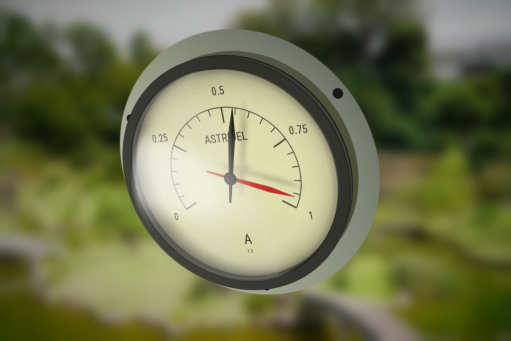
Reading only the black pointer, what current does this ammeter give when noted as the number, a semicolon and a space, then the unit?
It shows 0.55; A
